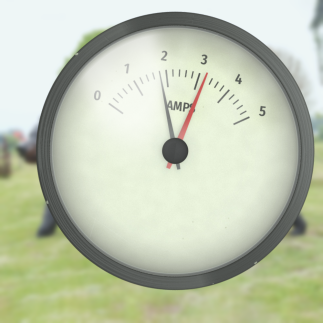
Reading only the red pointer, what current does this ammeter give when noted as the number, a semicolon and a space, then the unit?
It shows 3.2; A
